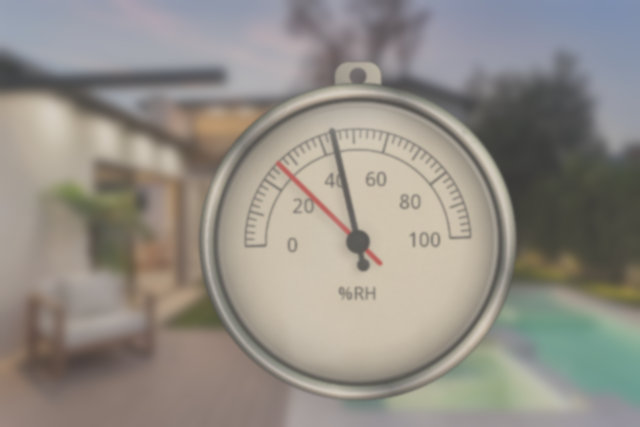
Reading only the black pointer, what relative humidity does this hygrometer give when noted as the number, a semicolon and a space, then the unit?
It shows 44; %
